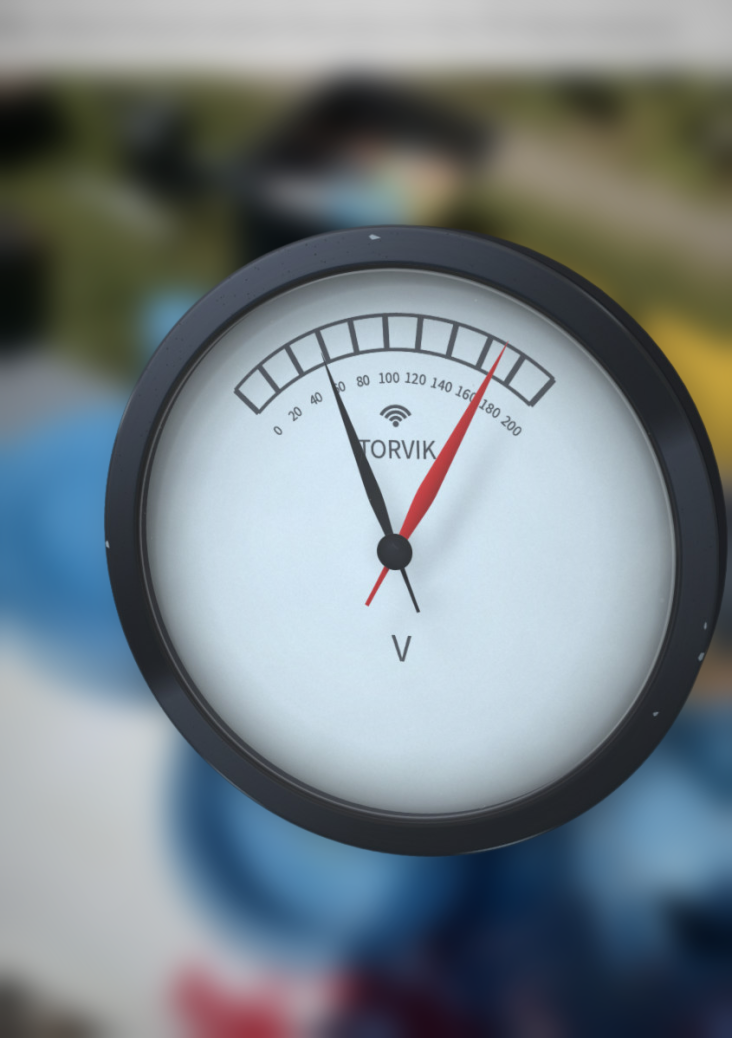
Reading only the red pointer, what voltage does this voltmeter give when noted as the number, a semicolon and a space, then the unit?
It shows 170; V
